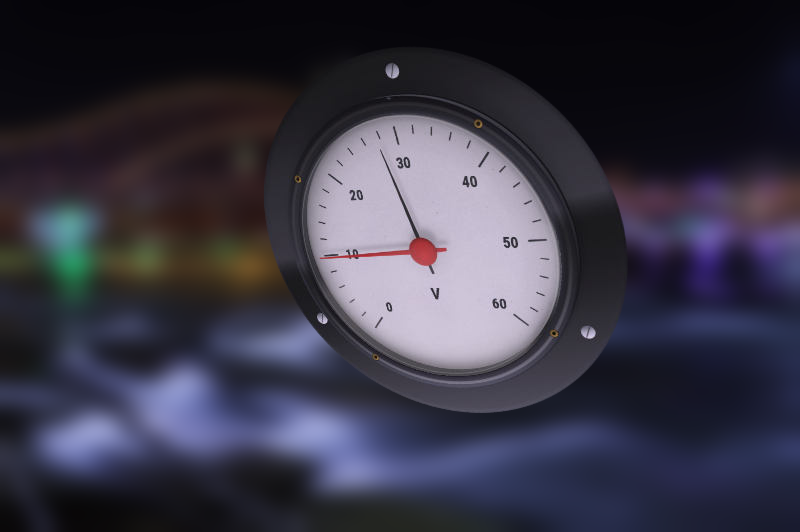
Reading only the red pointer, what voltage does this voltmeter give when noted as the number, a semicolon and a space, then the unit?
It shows 10; V
